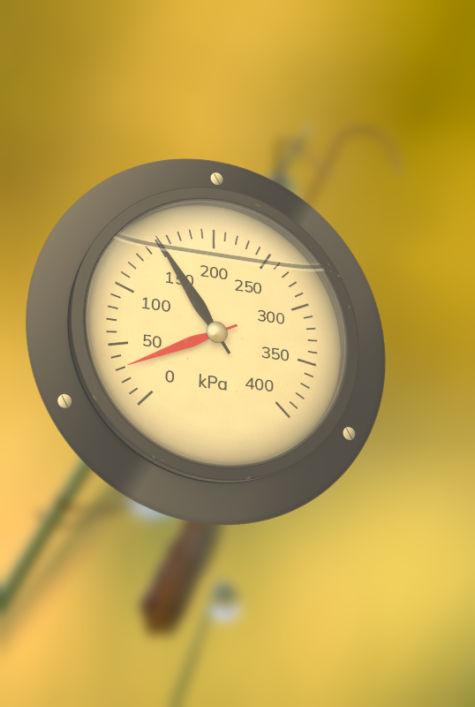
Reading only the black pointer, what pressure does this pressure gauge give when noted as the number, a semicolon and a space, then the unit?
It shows 150; kPa
